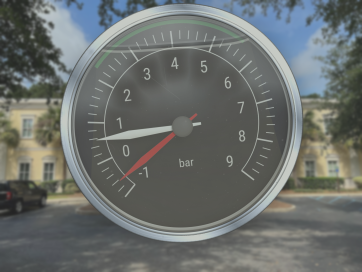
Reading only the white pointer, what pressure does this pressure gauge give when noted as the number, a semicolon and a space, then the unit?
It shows 0.6; bar
